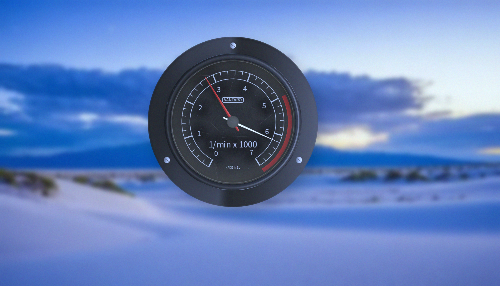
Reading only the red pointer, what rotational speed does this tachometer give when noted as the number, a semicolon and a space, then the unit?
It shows 2800; rpm
